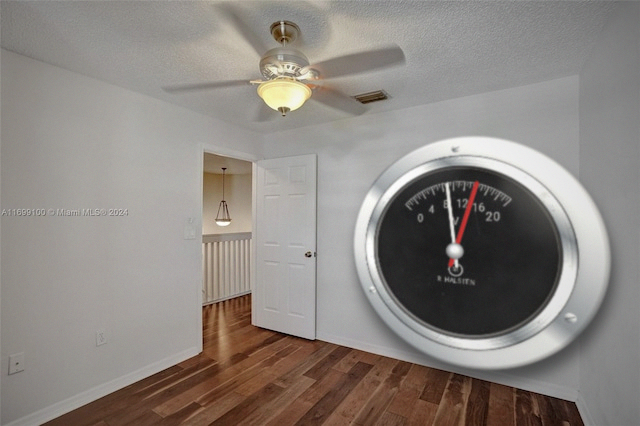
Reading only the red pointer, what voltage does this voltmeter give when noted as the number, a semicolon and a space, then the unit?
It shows 14; V
